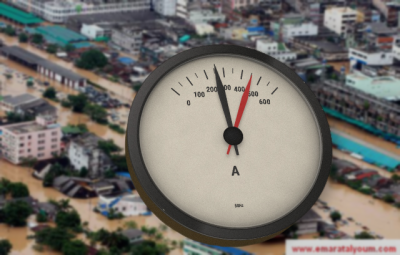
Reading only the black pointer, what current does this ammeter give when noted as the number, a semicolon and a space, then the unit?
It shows 250; A
